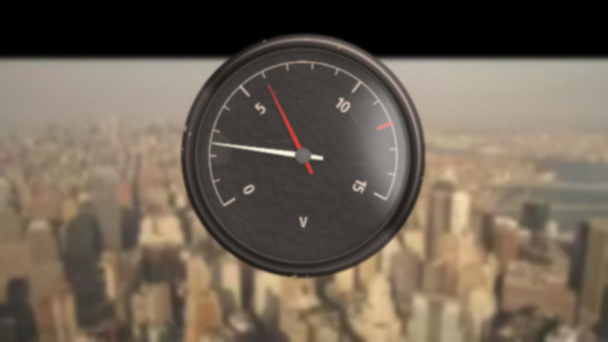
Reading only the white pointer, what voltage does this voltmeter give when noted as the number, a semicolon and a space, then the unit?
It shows 2.5; V
